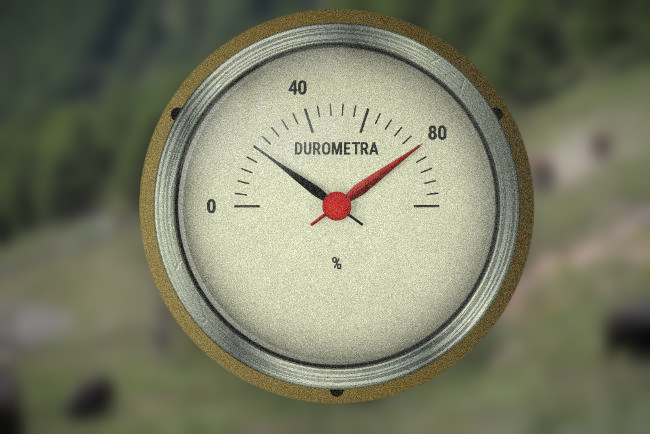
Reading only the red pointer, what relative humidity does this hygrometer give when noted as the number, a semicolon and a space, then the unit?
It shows 80; %
